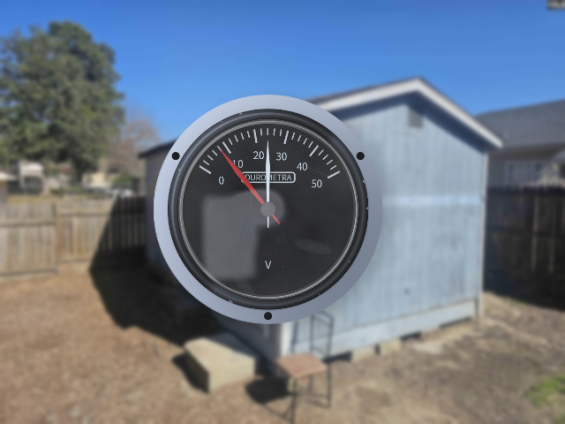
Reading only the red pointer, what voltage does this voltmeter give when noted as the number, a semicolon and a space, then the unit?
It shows 8; V
